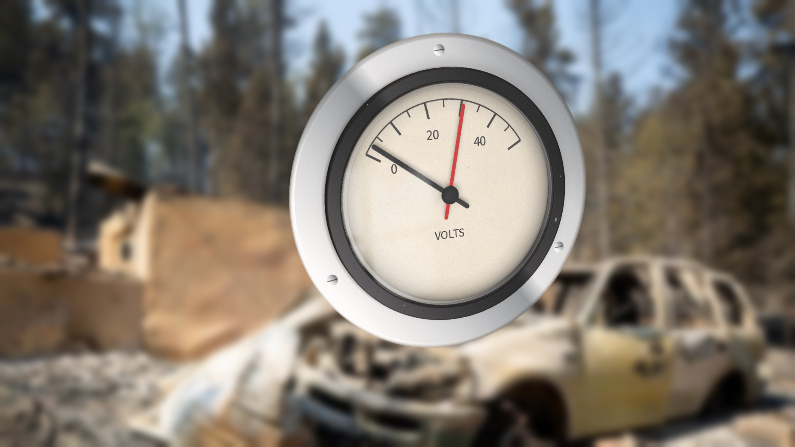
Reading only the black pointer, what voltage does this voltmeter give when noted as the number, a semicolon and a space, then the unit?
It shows 2.5; V
